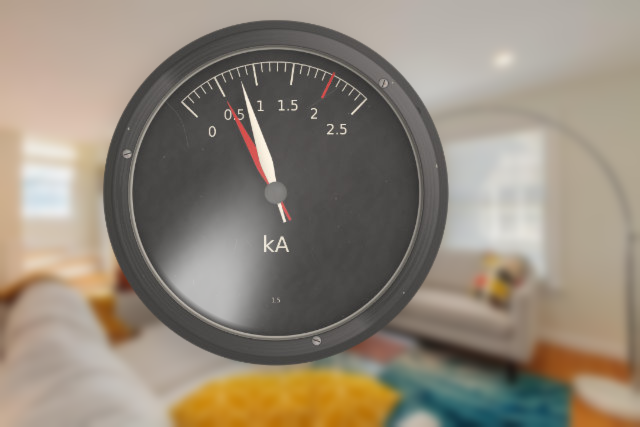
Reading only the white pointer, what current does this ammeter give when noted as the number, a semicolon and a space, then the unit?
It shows 0.8; kA
